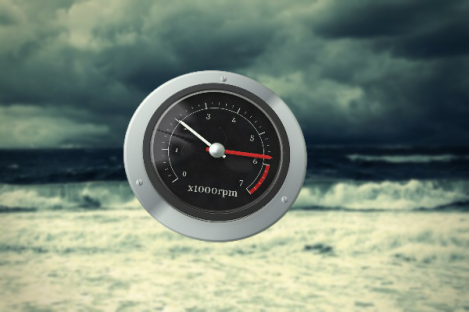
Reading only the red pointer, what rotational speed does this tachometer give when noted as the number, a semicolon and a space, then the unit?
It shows 5800; rpm
